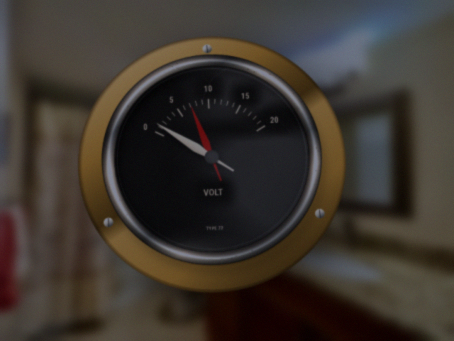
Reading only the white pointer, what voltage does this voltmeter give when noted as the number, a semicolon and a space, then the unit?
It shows 1; V
